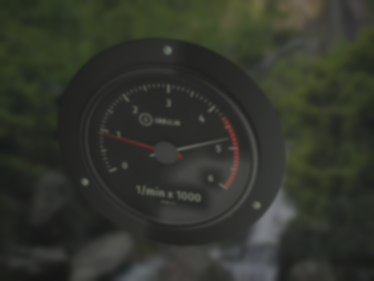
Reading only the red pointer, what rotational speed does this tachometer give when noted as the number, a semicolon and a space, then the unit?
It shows 1000; rpm
